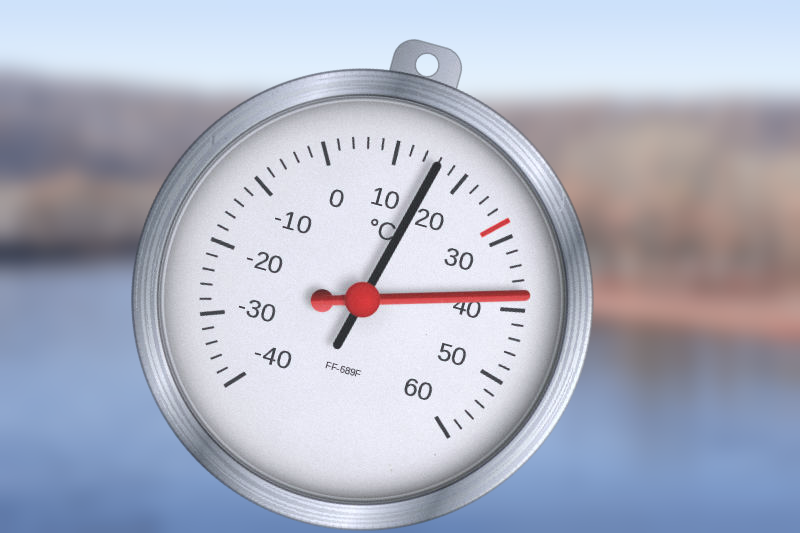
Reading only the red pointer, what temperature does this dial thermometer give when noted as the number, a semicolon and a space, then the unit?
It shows 38; °C
